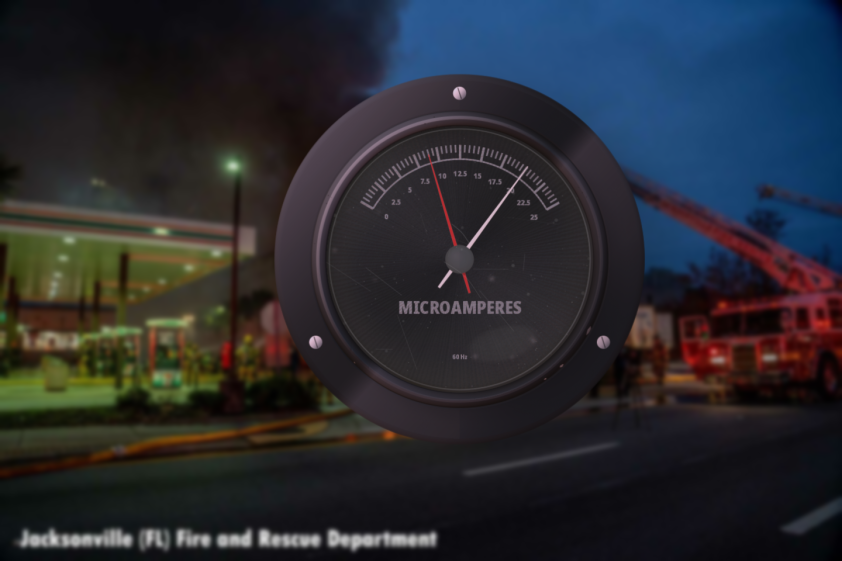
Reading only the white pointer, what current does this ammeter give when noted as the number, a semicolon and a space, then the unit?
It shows 20; µA
